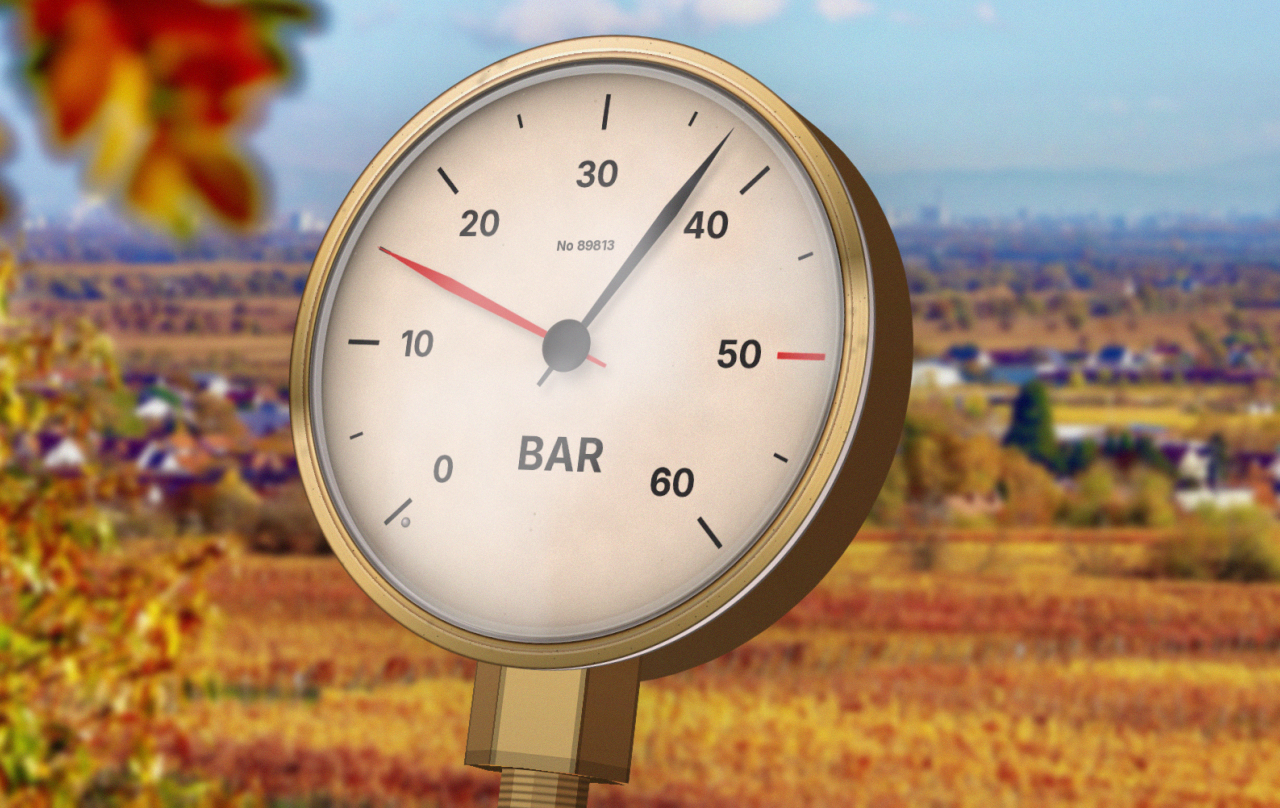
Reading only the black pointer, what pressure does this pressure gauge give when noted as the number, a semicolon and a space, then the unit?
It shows 37.5; bar
